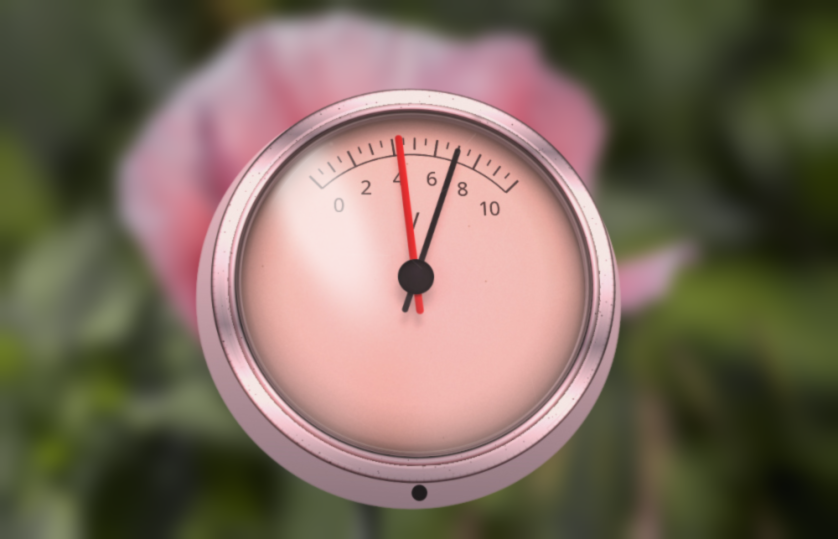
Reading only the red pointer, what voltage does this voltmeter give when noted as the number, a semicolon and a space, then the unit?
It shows 4.25; V
